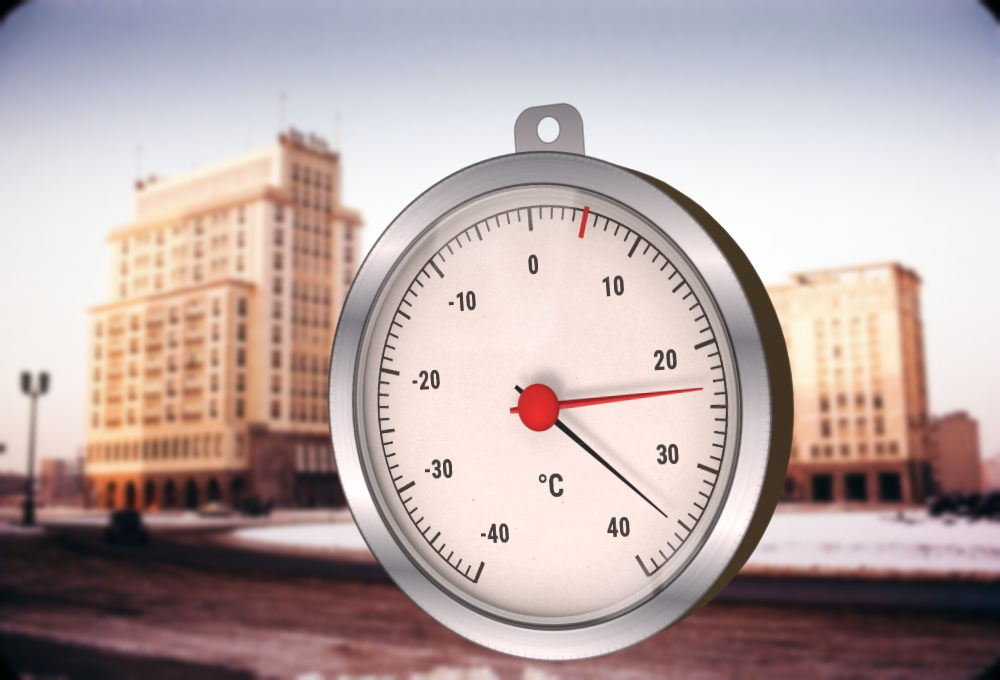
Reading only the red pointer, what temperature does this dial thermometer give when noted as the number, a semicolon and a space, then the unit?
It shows 23.5; °C
